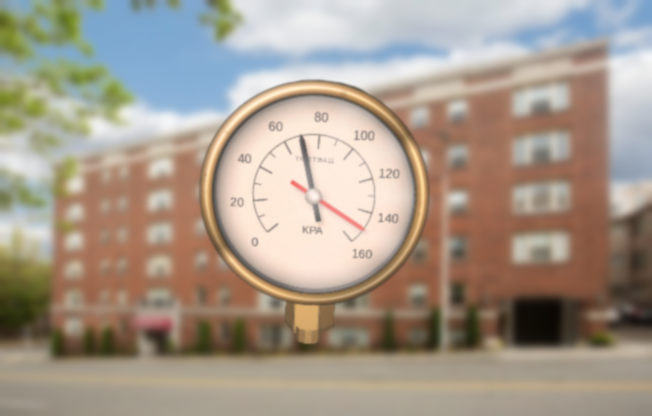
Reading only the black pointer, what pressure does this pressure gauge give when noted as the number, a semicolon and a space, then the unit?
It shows 70; kPa
